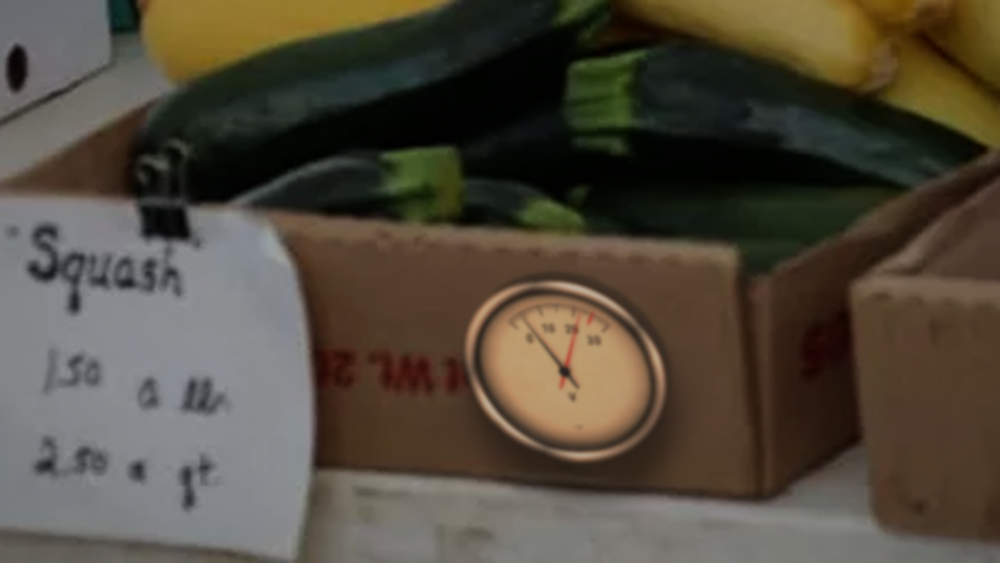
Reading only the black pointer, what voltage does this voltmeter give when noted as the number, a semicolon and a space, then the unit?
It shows 5; V
